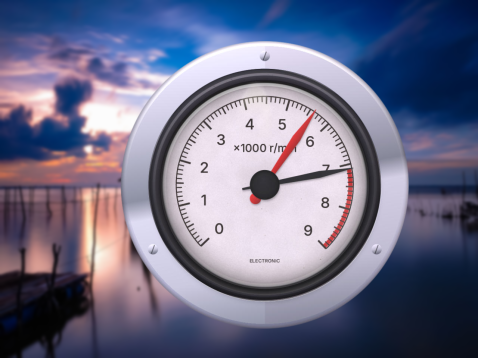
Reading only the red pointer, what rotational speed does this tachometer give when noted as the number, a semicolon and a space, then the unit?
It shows 5600; rpm
